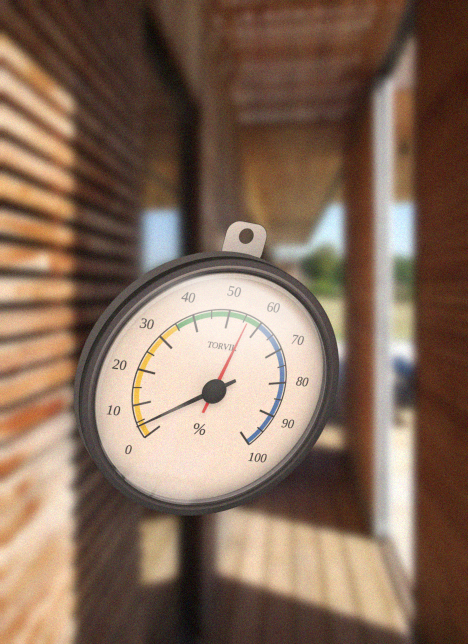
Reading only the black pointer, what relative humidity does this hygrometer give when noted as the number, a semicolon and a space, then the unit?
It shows 5; %
